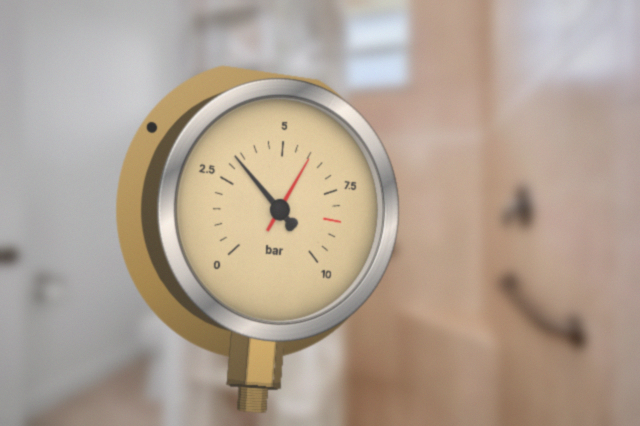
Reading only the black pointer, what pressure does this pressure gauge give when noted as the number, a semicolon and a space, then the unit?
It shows 3.25; bar
